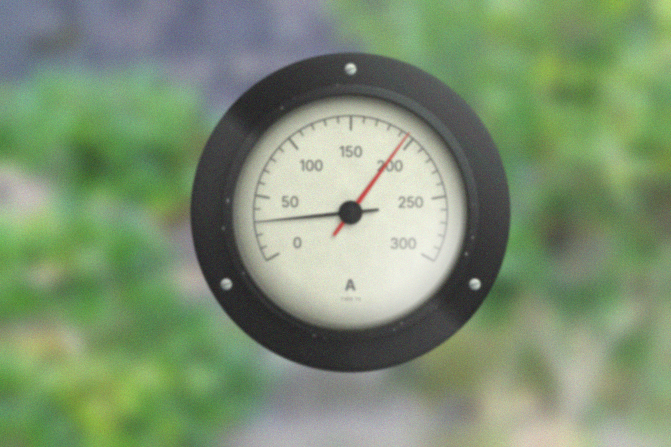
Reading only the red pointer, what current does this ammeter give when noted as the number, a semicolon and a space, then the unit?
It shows 195; A
